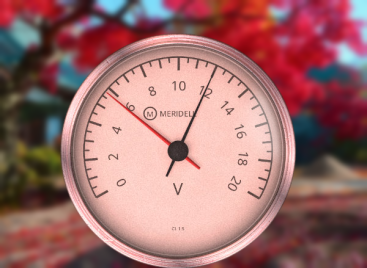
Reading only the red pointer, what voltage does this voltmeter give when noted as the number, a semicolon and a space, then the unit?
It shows 5.75; V
